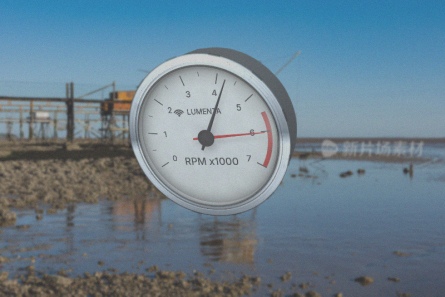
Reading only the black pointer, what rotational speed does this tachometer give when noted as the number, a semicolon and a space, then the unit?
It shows 4250; rpm
